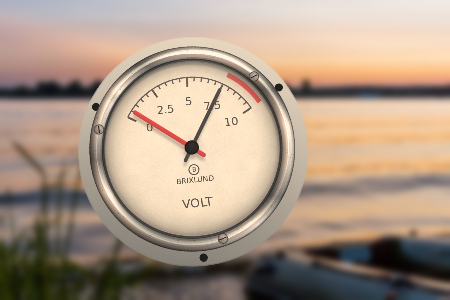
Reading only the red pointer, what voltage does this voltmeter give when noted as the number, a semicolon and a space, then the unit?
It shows 0.5; V
